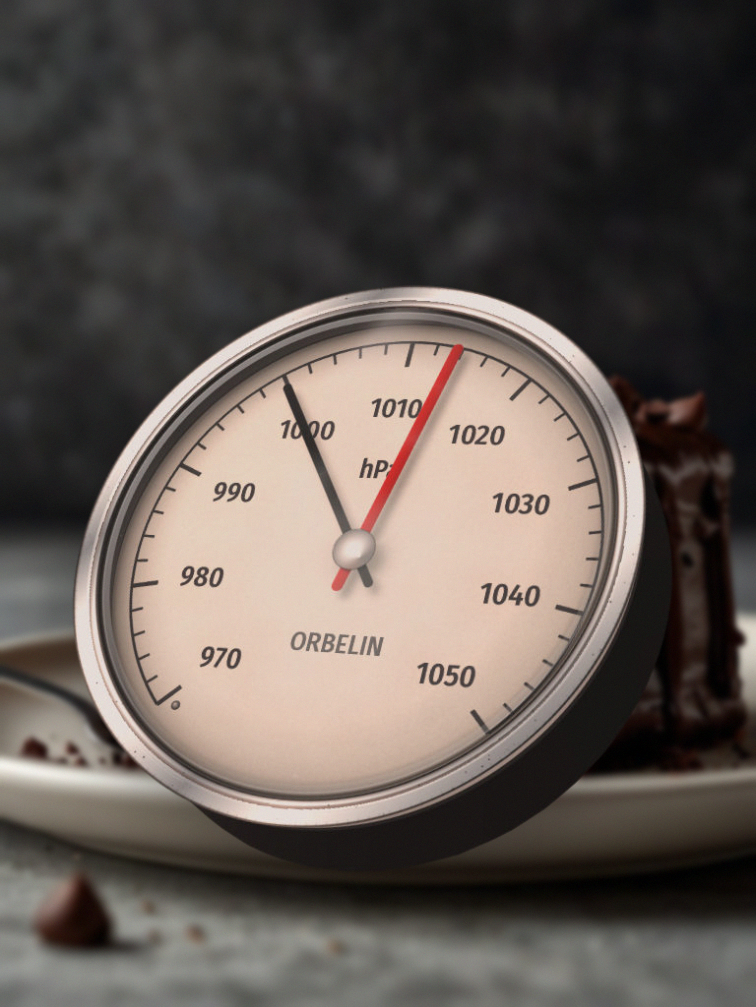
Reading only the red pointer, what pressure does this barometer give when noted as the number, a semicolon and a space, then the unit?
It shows 1014; hPa
